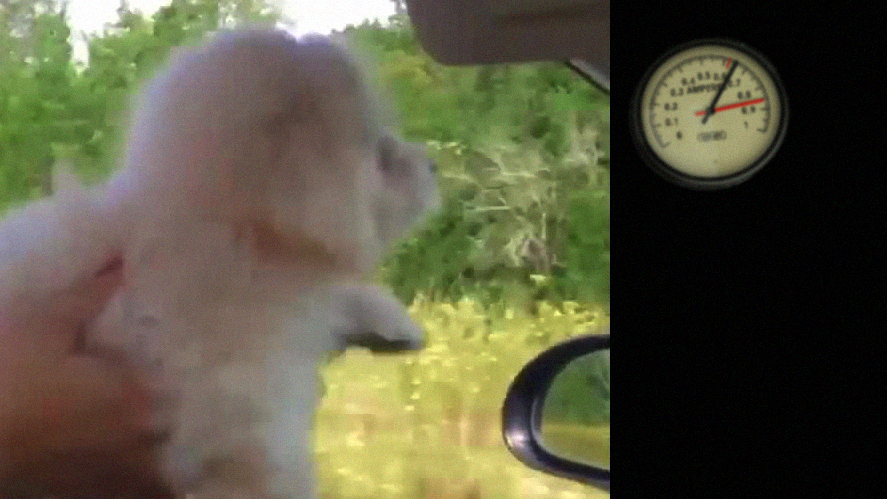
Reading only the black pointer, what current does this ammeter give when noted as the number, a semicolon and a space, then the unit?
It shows 0.65; A
